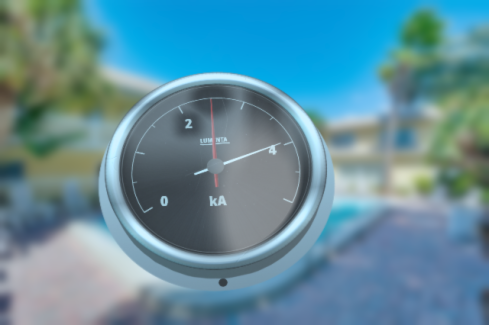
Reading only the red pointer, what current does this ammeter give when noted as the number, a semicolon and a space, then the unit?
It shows 2.5; kA
